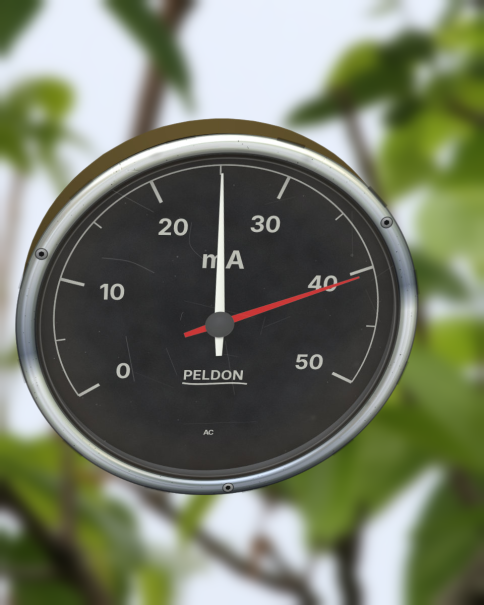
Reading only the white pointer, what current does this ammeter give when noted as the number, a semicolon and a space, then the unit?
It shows 25; mA
